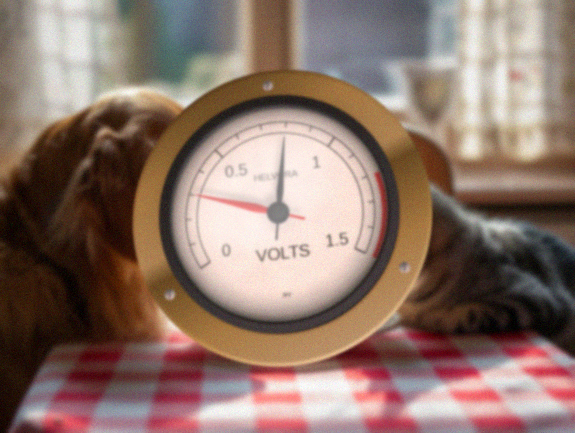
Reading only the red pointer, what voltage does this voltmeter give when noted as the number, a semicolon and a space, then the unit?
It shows 0.3; V
